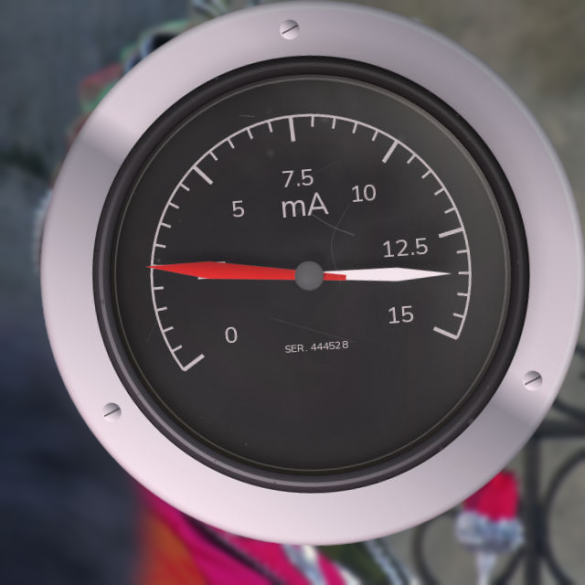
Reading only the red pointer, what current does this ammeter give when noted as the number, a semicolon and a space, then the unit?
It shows 2.5; mA
